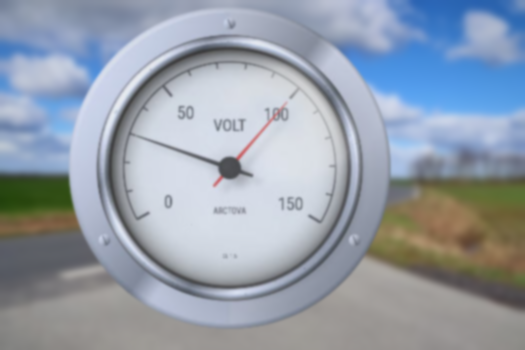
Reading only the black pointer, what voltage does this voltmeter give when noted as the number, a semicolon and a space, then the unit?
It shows 30; V
